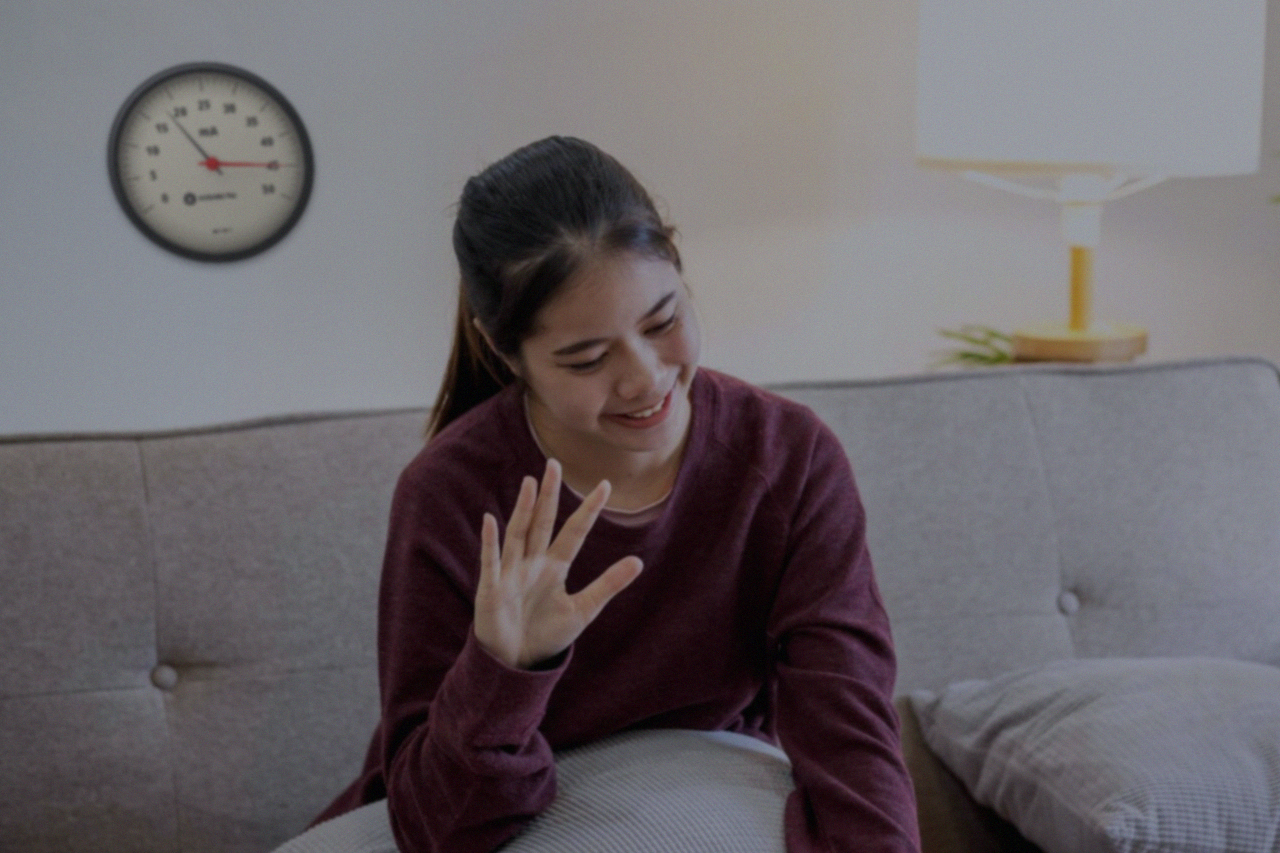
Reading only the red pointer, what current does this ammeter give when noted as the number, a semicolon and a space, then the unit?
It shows 45; mA
